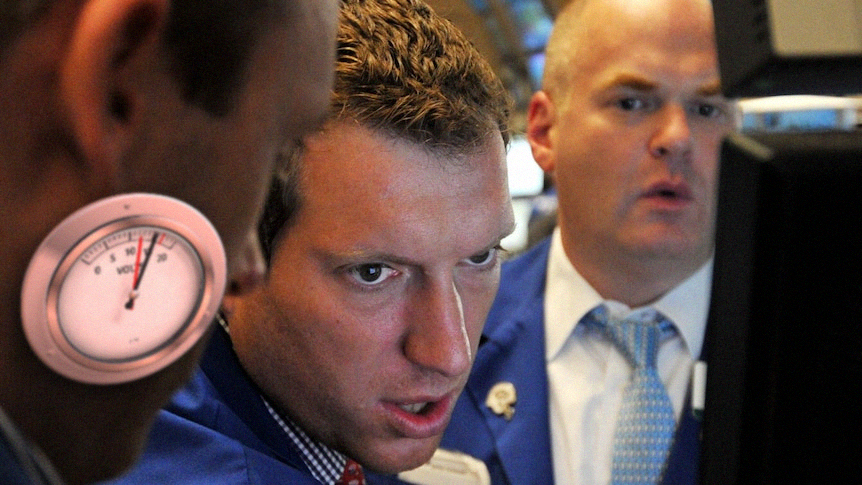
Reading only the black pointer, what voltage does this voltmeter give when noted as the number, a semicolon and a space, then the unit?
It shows 15; V
